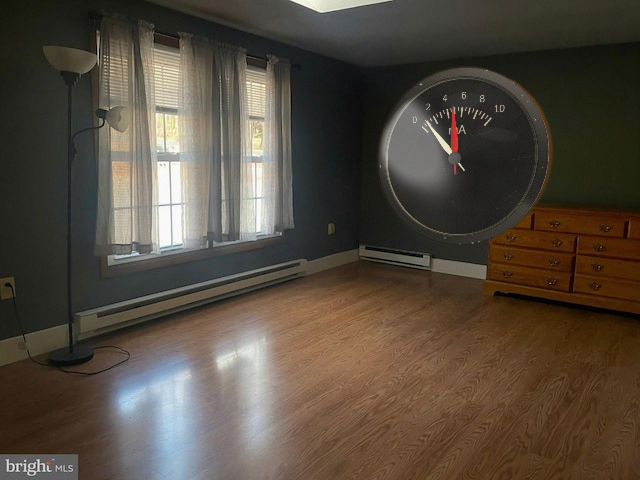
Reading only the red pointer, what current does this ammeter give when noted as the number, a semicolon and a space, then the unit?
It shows 5; mA
